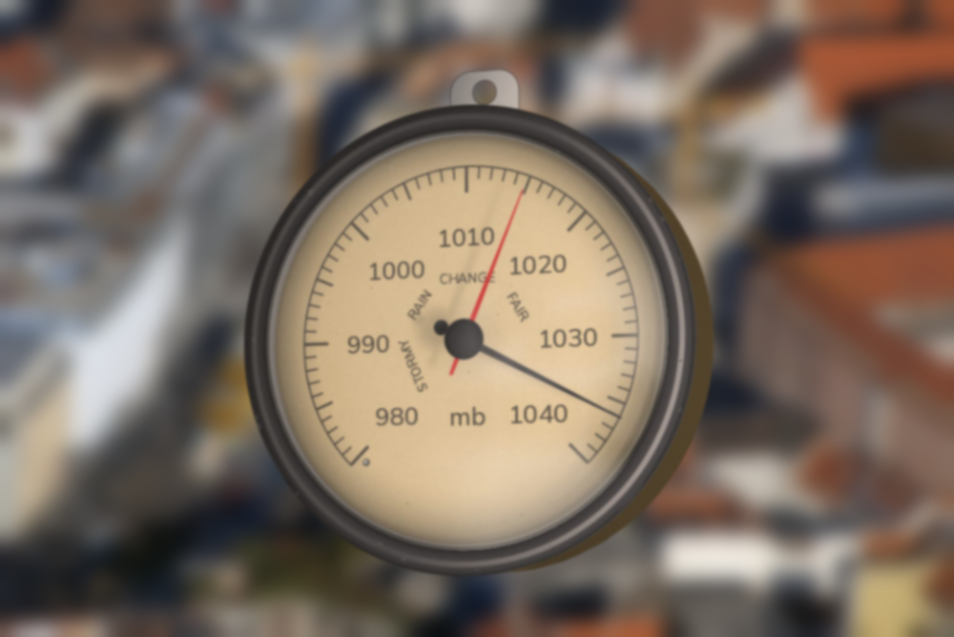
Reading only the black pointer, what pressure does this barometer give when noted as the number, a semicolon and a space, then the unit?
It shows 1036; mbar
